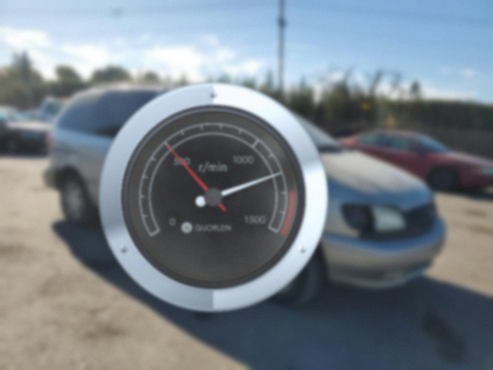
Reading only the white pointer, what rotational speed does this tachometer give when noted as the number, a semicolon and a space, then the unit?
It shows 1200; rpm
